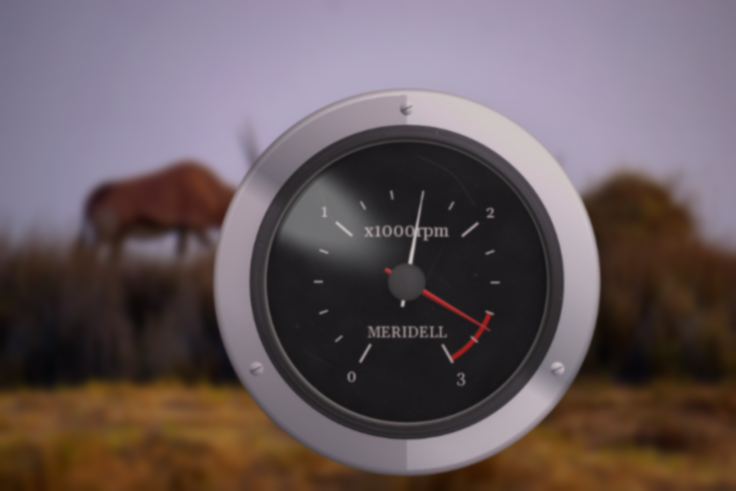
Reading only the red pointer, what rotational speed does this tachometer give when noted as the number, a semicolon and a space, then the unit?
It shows 2700; rpm
